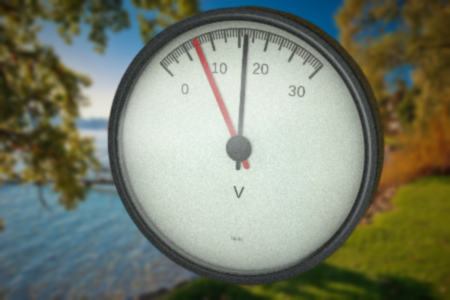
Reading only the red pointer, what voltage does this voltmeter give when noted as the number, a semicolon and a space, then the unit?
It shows 7.5; V
